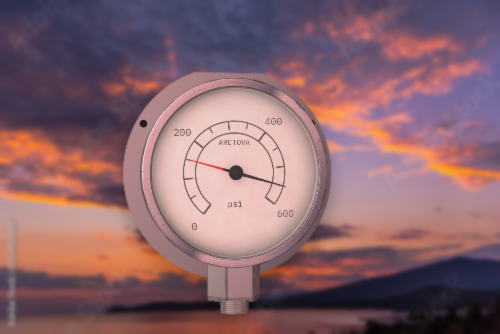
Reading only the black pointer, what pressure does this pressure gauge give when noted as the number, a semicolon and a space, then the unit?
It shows 550; psi
